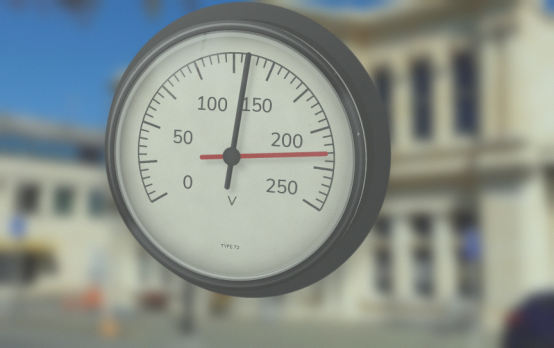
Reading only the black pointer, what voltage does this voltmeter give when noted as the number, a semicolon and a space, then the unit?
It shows 135; V
